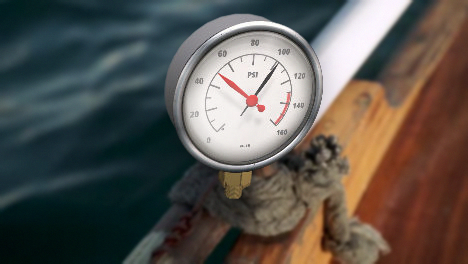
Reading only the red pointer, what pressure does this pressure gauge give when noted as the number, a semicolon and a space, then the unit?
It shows 50; psi
